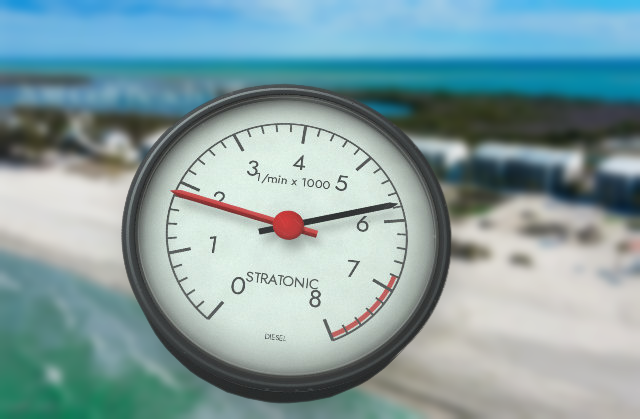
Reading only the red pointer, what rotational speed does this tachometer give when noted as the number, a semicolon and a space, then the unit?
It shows 1800; rpm
